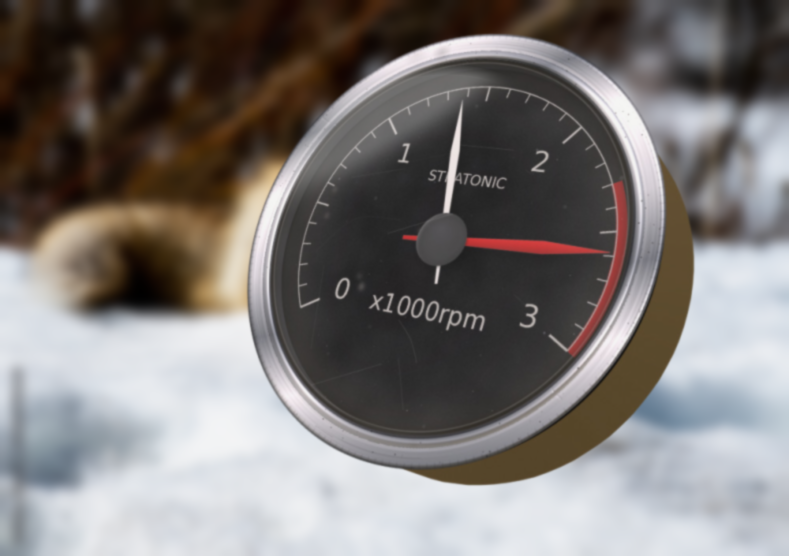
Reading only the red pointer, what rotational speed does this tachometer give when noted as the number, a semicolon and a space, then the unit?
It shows 2600; rpm
